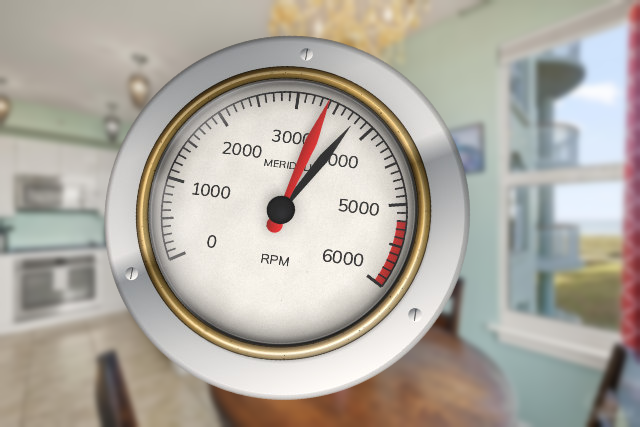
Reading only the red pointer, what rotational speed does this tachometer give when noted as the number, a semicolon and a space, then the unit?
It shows 3400; rpm
